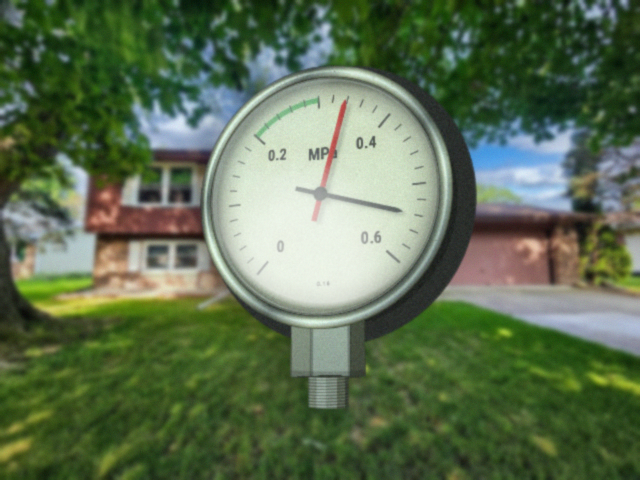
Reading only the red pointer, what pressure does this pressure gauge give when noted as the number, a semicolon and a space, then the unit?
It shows 0.34; MPa
